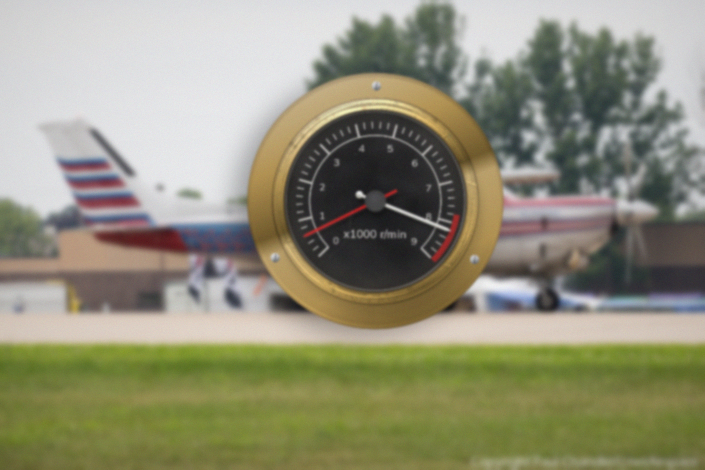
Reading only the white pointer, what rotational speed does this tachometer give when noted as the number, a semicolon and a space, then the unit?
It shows 8200; rpm
